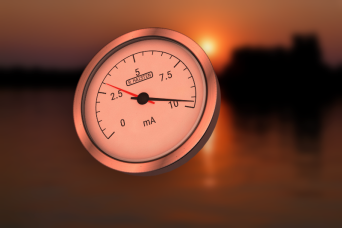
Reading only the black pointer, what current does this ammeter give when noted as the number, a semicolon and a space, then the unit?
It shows 9.75; mA
